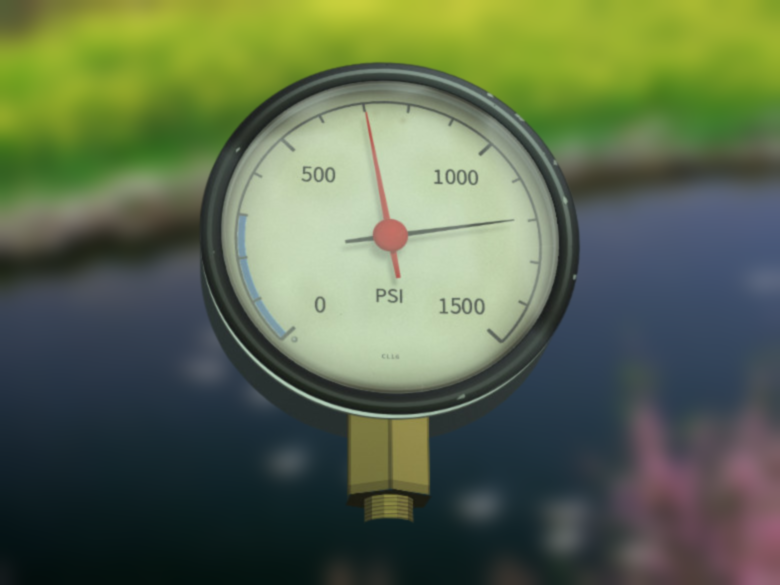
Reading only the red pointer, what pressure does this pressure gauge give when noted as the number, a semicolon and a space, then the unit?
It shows 700; psi
